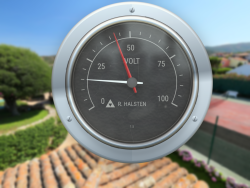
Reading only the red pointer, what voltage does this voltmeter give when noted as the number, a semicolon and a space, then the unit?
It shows 42.5; V
